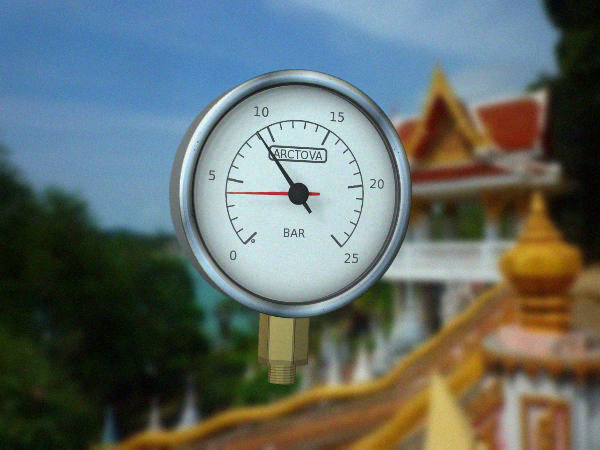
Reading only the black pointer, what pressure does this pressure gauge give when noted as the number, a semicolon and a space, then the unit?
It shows 9; bar
